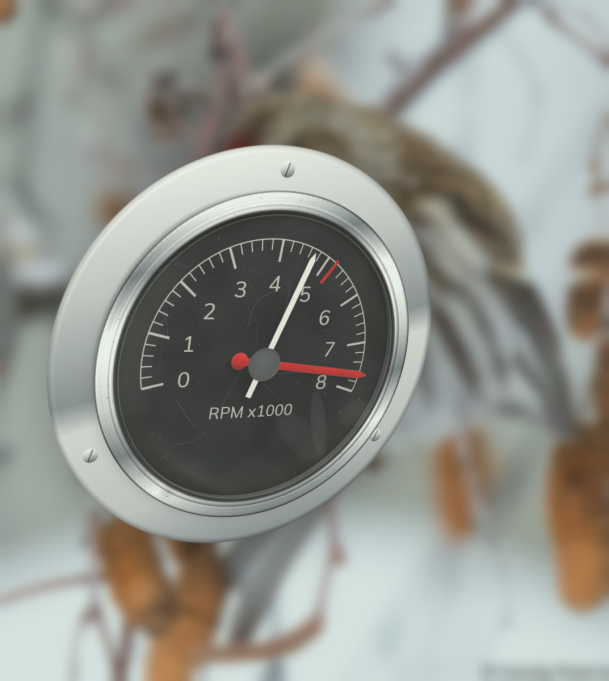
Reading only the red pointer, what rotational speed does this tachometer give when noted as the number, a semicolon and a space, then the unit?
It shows 7600; rpm
